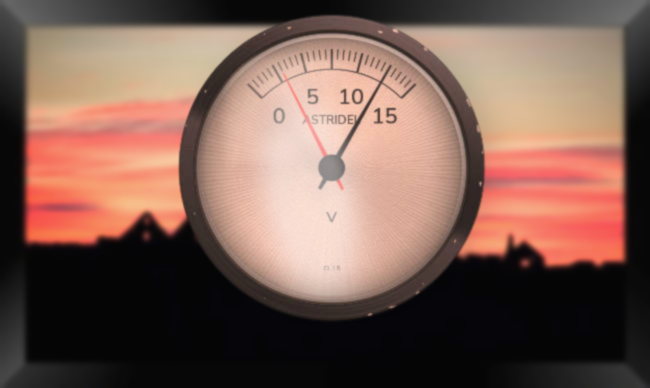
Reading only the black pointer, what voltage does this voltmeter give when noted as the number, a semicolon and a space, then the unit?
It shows 12.5; V
